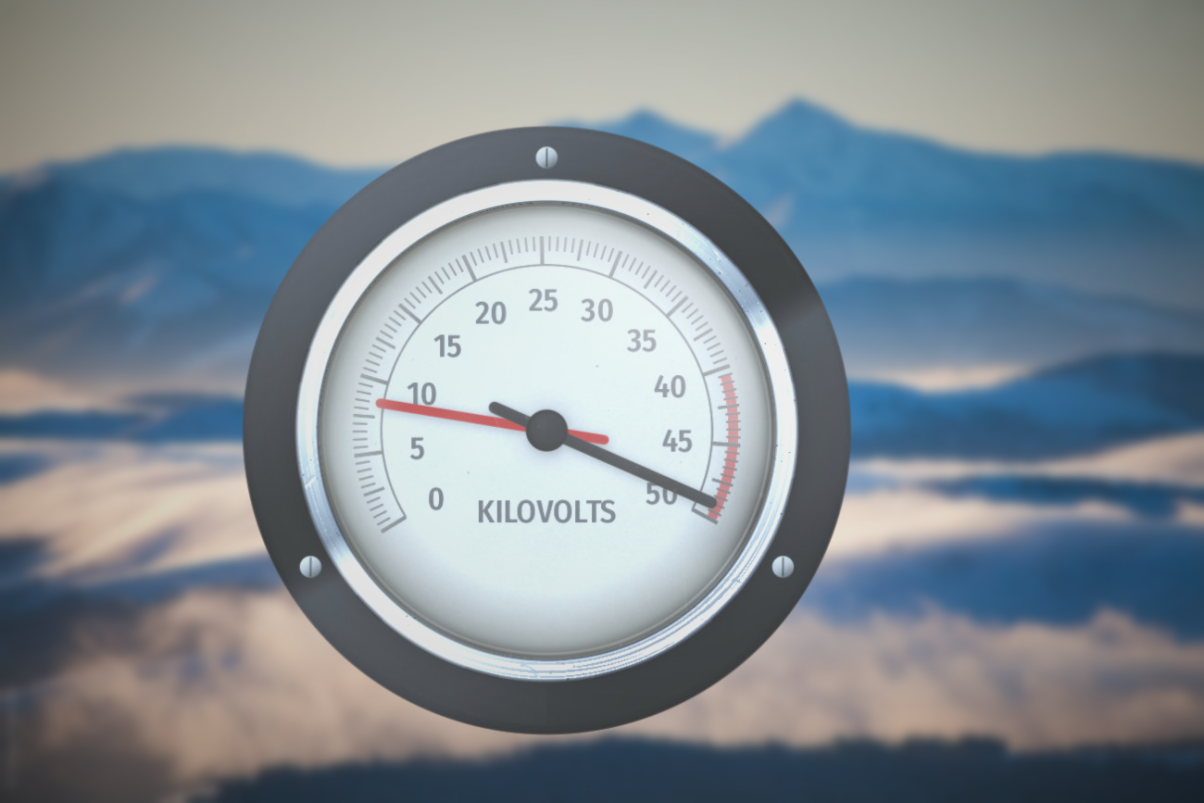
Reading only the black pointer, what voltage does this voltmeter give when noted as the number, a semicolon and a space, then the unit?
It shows 49; kV
